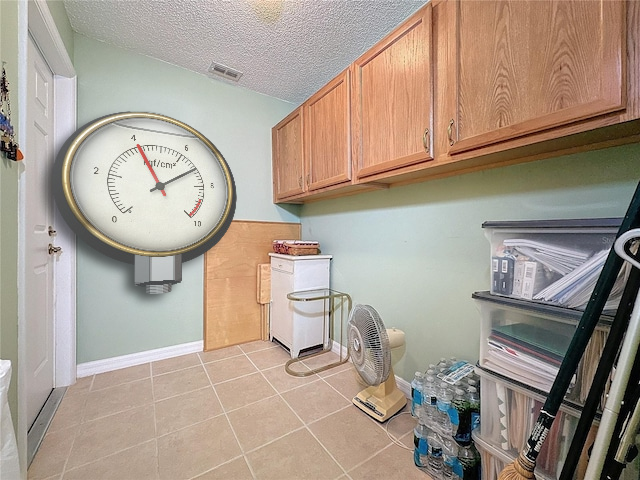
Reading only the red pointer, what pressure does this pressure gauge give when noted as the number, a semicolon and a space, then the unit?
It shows 4; kg/cm²
